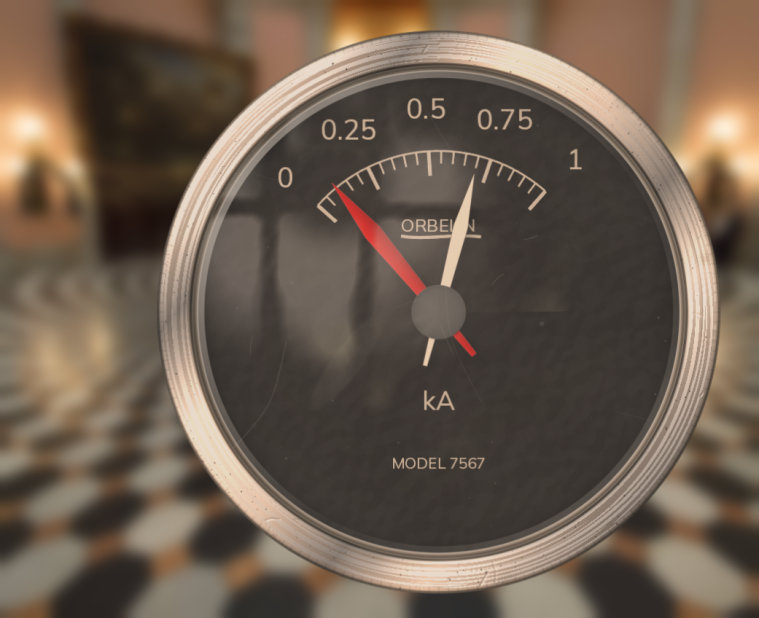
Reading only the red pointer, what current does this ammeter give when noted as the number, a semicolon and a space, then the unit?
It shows 0.1; kA
